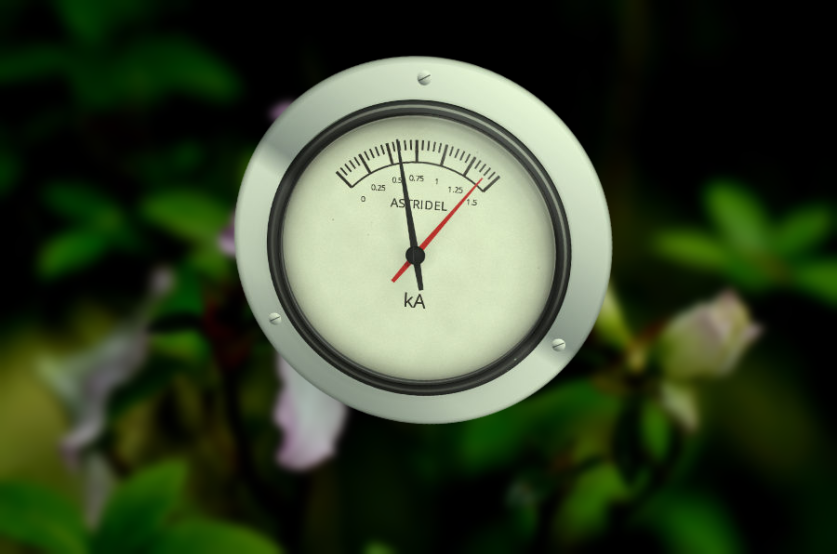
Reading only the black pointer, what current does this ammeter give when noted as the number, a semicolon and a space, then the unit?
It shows 0.6; kA
